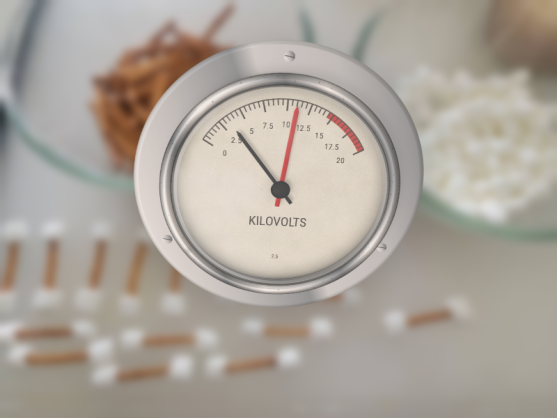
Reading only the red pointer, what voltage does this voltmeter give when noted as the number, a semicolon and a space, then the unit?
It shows 11; kV
